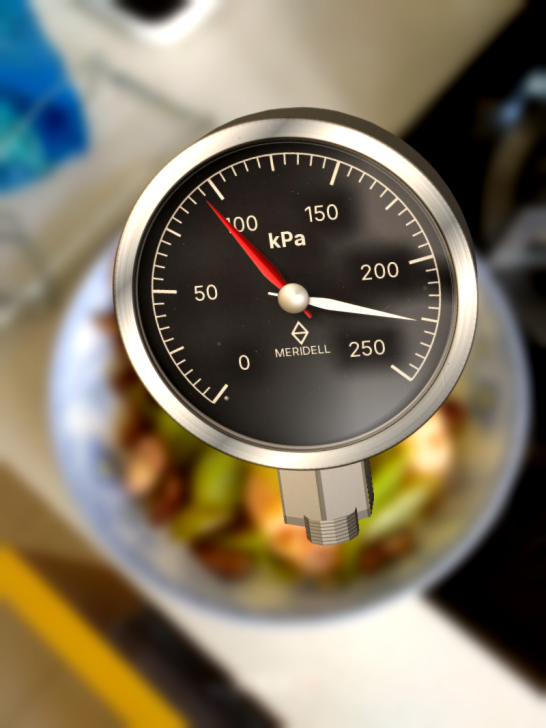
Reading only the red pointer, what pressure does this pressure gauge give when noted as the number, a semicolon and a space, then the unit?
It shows 95; kPa
